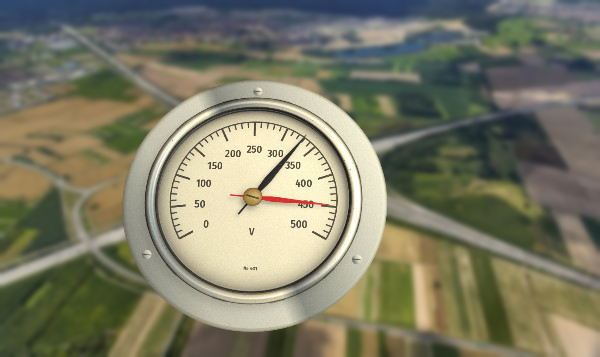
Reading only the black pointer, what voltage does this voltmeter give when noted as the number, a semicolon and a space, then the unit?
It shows 330; V
